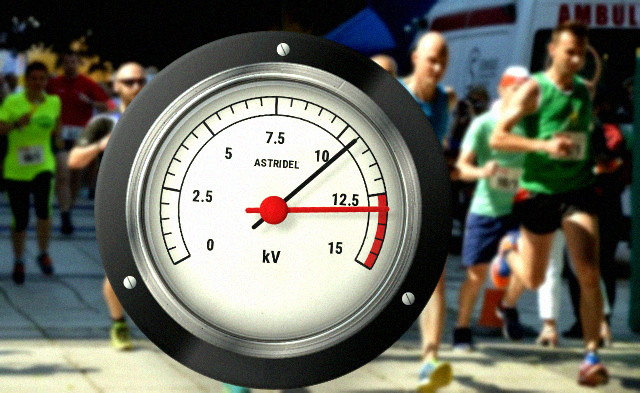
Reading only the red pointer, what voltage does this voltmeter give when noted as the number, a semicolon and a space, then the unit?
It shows 13; kV
